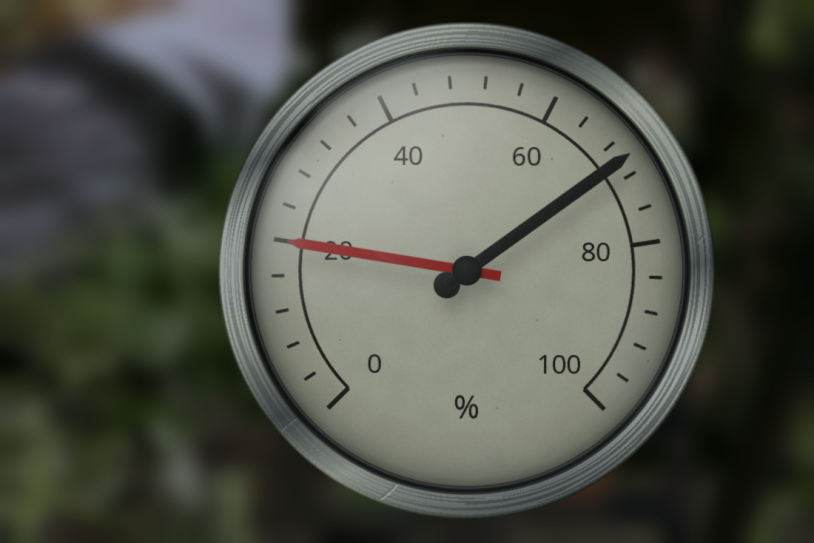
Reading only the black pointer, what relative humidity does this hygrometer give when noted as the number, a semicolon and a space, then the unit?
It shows 70; %
